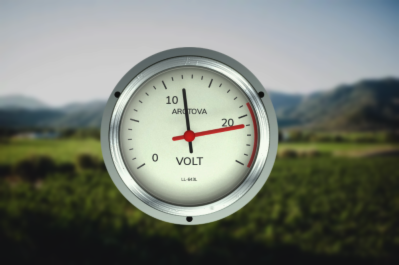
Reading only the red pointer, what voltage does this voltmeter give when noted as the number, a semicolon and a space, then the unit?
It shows 21; V
